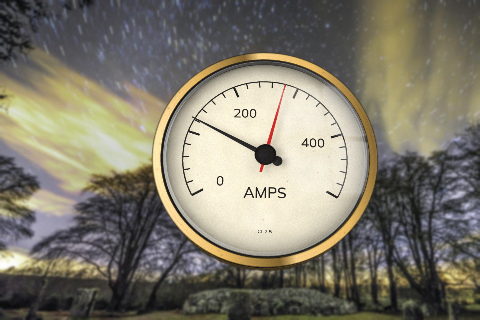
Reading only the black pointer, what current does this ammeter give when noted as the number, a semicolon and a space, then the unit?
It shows 120; A
